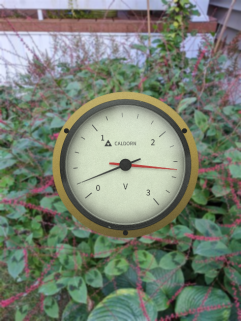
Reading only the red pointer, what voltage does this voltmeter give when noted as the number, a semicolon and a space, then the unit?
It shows 2.5; V
